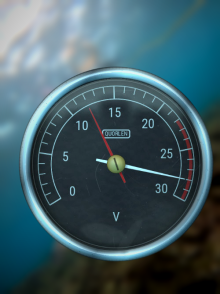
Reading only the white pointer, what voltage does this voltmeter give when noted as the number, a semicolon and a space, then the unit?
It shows 28; V
